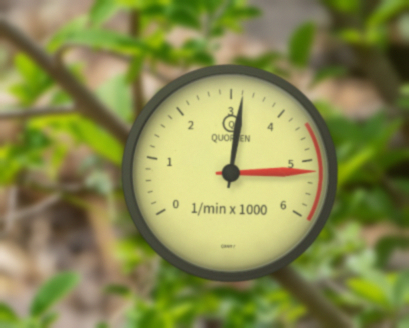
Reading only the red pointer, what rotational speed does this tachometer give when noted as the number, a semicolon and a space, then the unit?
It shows 5200; rpm
